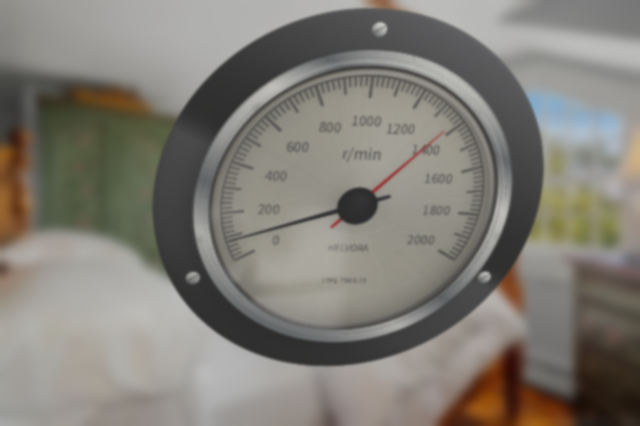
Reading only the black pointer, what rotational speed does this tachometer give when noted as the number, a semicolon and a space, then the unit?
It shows 100; rpm
